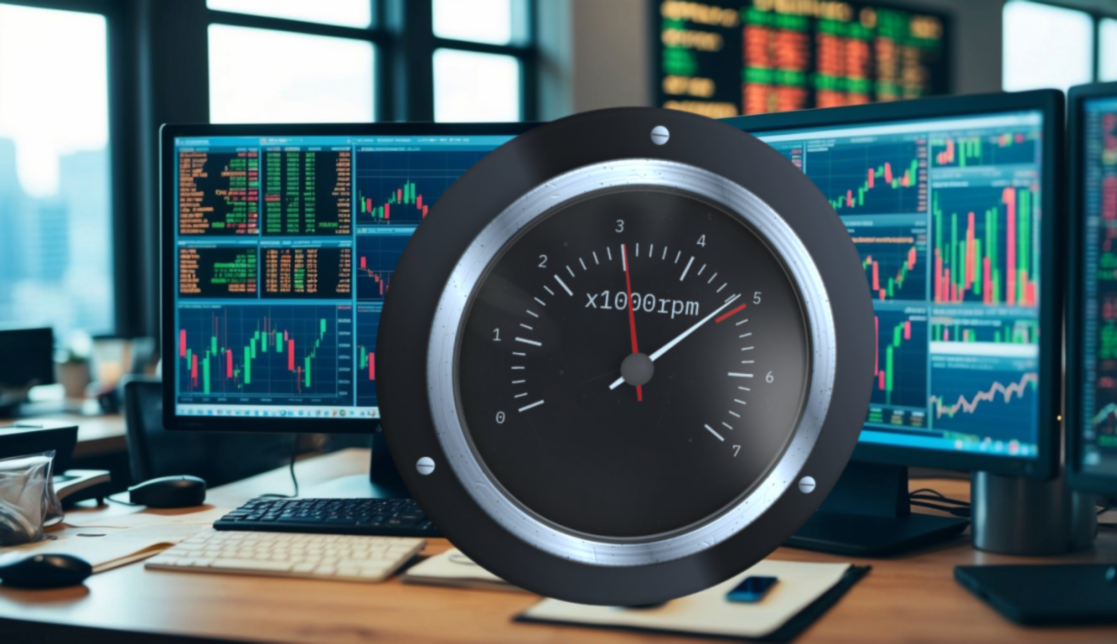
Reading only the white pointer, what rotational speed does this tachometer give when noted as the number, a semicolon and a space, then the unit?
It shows 4800; rpm
